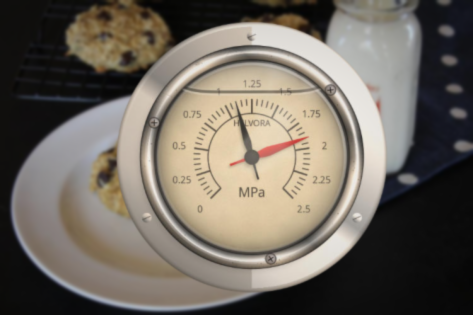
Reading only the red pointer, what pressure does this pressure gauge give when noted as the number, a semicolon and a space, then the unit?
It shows 1.9; MPa
